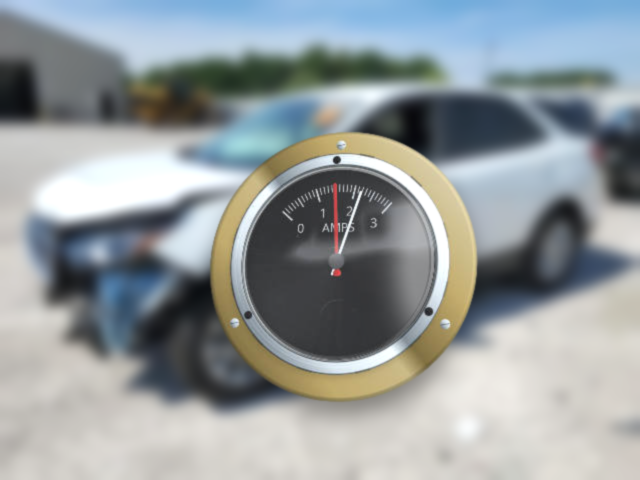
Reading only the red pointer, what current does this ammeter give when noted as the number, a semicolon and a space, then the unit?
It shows 1.5; A
